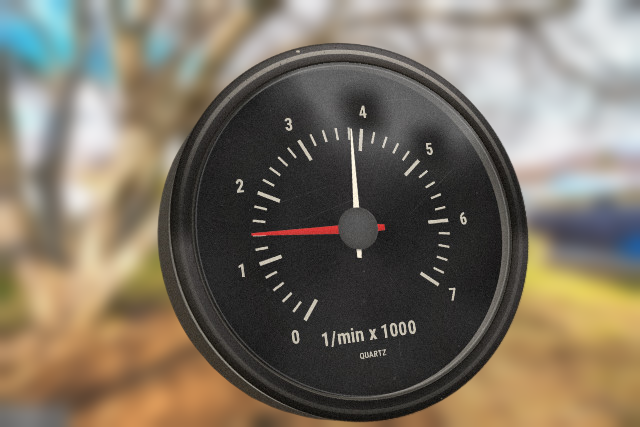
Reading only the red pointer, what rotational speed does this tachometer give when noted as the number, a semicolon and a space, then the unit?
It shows 1400; rpm
